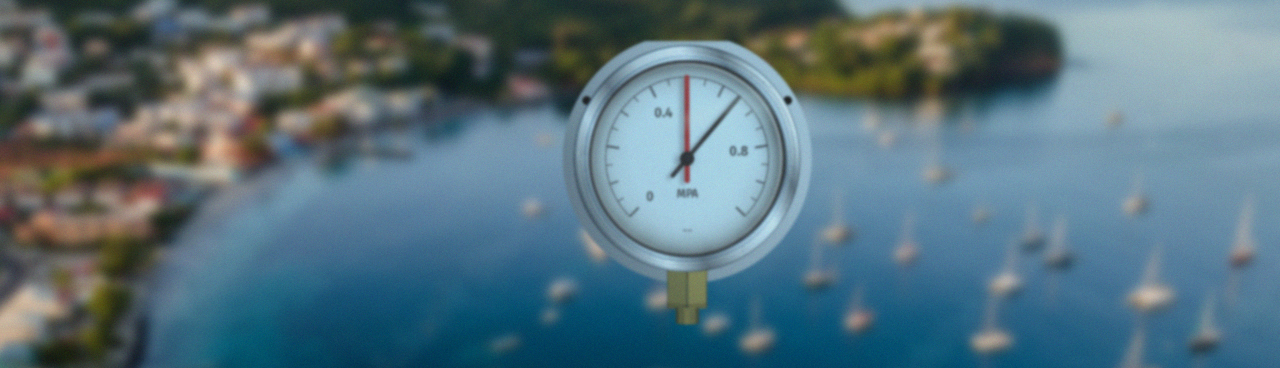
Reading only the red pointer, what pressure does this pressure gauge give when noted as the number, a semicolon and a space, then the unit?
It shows 0.5; MPa
